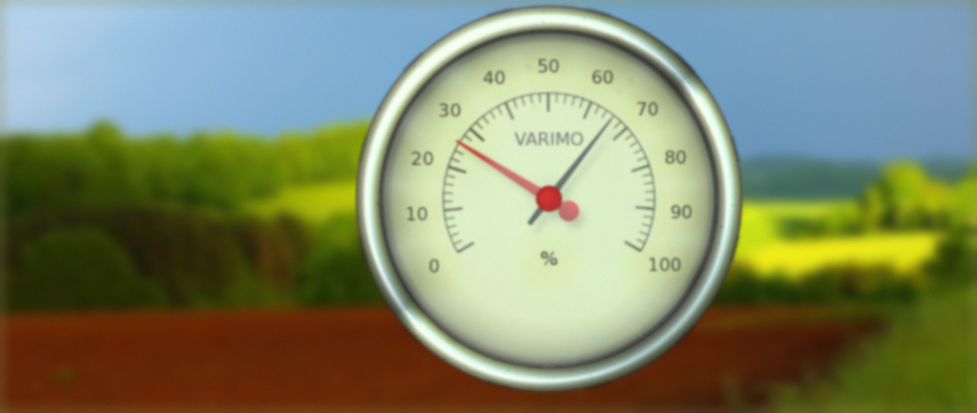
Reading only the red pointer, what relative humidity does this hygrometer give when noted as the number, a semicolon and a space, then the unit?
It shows 26; %
